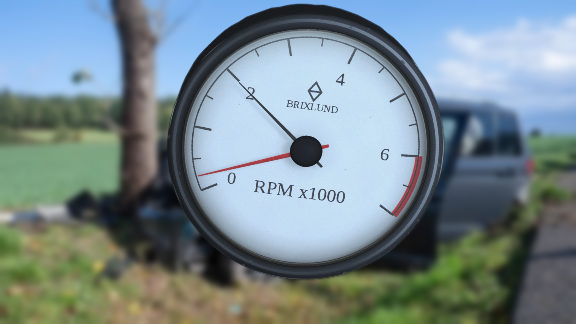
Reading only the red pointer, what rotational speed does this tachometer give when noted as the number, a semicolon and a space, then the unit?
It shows 250; rpm
